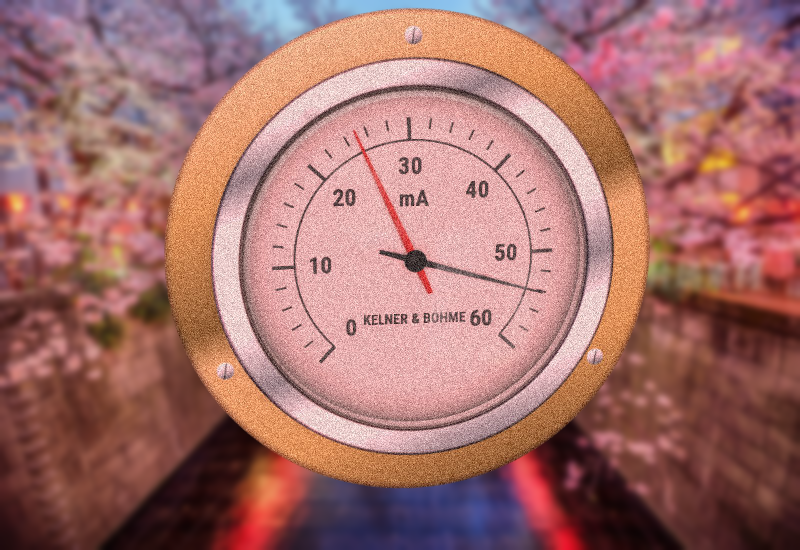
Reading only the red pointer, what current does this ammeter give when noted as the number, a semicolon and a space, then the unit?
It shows 25; mA
